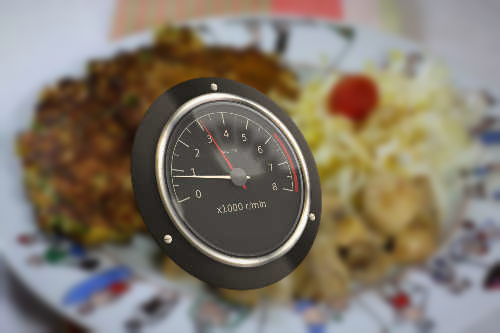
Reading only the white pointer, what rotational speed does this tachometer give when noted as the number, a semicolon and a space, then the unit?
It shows 750; rpm
